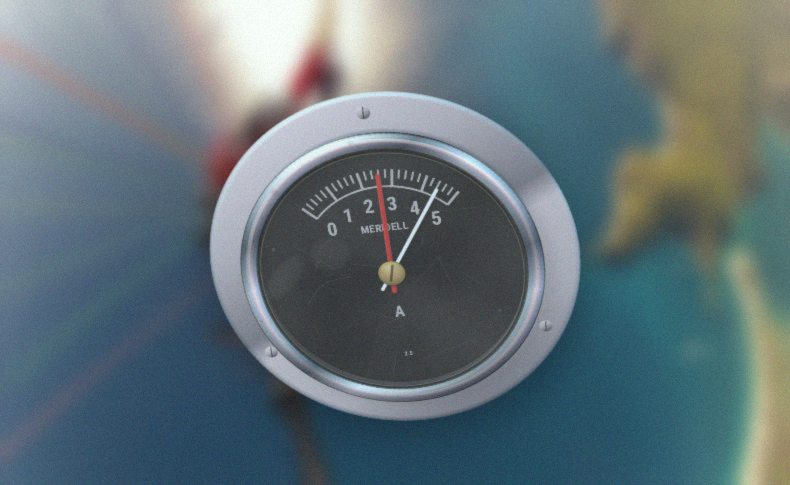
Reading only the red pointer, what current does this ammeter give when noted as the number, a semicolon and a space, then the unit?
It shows 2.6; A
